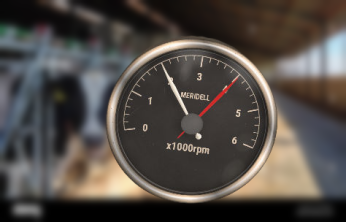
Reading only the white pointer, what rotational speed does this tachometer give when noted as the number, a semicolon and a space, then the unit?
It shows 2000; rpm
